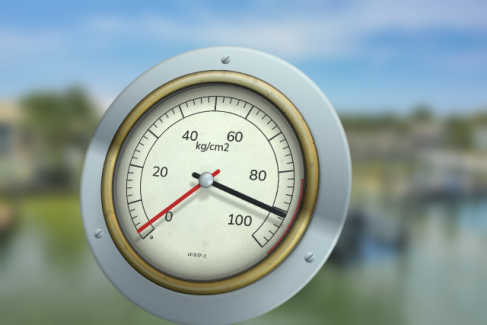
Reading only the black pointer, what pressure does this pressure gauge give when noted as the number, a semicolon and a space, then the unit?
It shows 91; kg/cm²
